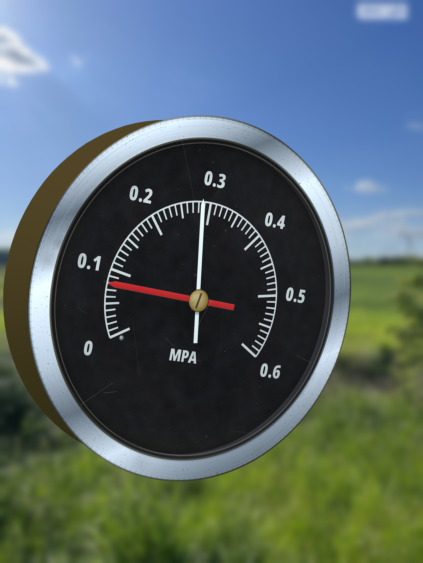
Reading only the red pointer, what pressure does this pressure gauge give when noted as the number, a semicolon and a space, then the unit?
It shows 0.08; MPa
